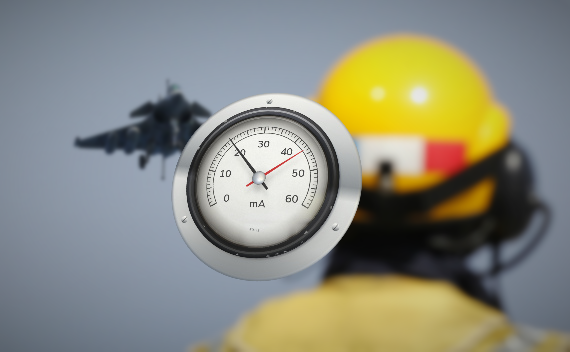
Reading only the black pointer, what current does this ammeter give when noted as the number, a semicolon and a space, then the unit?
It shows 20; mA
